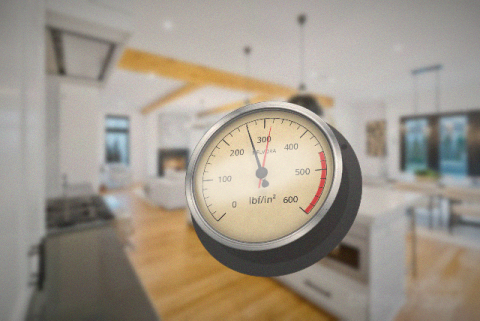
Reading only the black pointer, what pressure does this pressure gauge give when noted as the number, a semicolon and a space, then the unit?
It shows 260; psi
